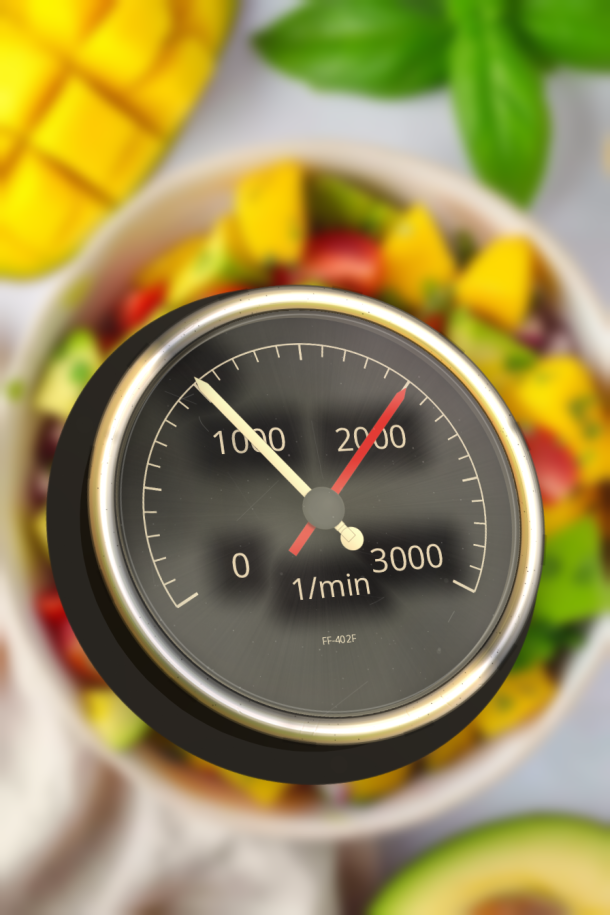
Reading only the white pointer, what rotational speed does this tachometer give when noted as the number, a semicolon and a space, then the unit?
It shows 1000; rpm
